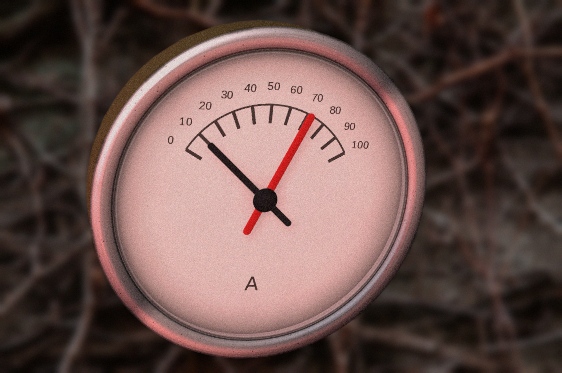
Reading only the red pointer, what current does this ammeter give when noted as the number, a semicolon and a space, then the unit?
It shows 70; A
